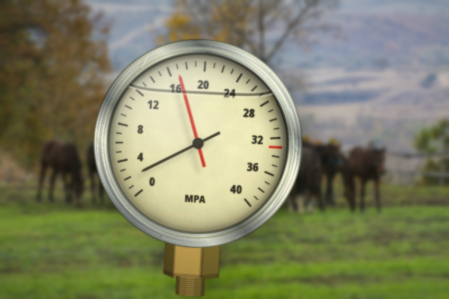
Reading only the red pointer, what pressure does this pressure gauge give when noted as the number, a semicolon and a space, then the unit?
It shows 17; MPa
